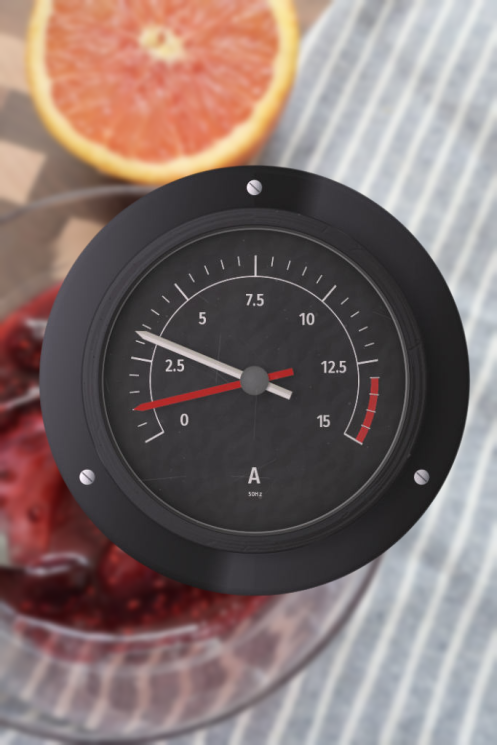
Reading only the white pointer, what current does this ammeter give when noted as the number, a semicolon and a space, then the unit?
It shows 3.25; A
